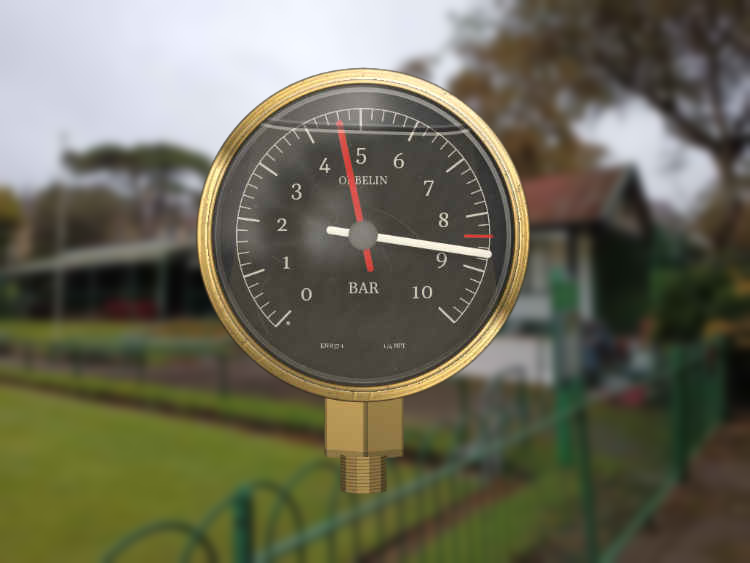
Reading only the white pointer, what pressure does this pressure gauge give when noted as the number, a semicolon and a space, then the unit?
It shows 8.7; bar
